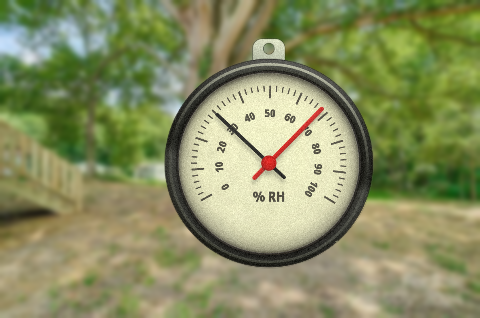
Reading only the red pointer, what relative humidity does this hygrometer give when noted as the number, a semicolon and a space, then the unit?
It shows 68; %
